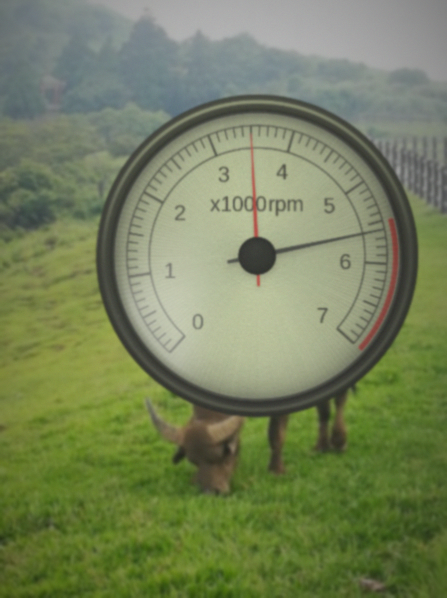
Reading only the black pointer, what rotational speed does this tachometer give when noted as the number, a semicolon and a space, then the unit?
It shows 5600; rpm
